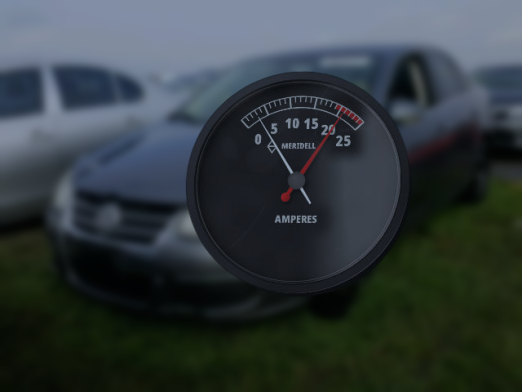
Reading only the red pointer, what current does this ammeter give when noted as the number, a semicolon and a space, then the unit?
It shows 21; A
